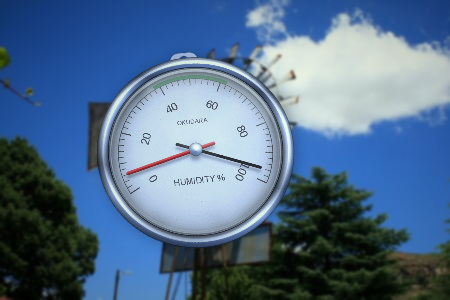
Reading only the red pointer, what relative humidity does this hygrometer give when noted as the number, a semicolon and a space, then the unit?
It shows 6; %
